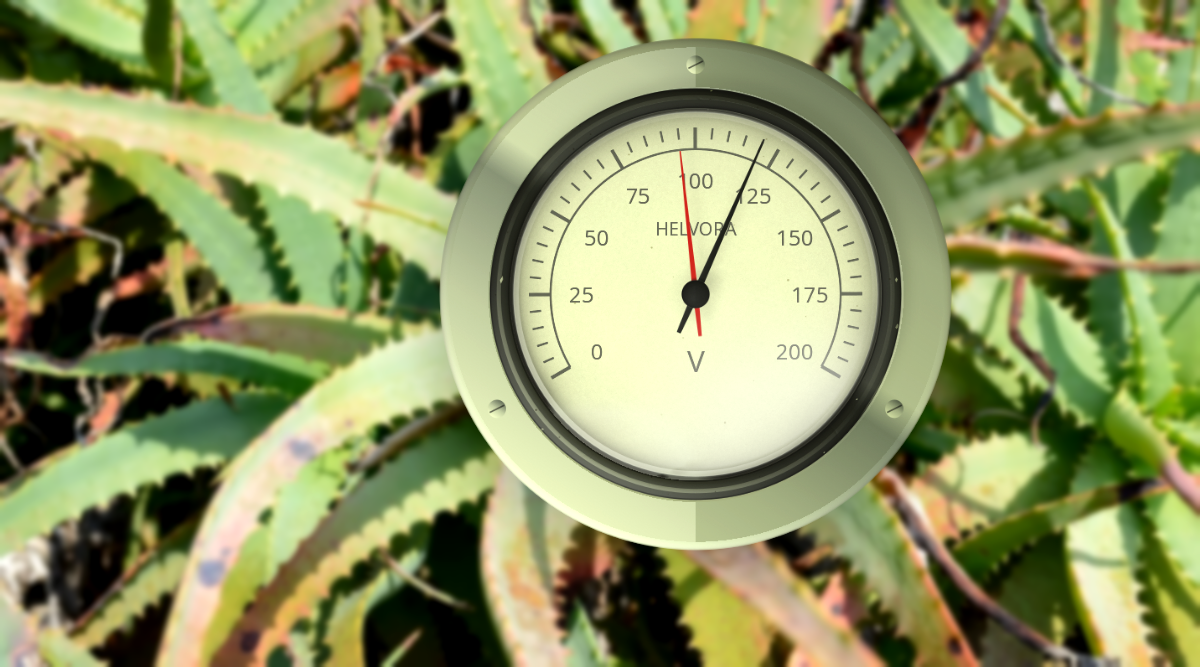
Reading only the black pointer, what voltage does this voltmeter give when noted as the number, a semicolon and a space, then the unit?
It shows 120; V
